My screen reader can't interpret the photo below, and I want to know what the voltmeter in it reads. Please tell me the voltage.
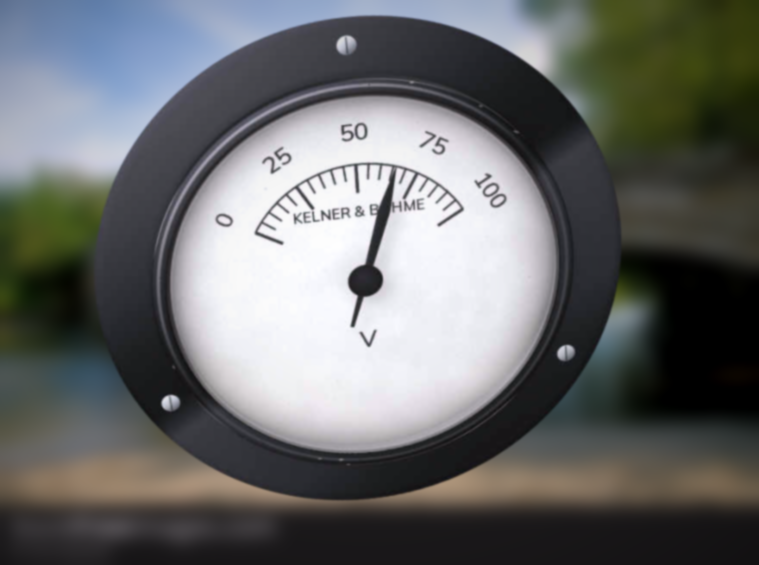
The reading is 65 V
